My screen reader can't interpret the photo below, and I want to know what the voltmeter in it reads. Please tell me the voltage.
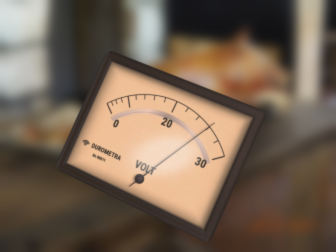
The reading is 26 V
